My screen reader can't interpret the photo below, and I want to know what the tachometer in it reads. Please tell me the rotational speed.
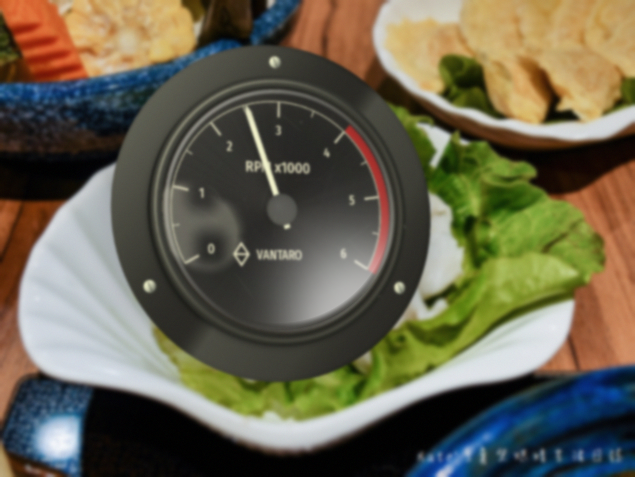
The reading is 2500 rpm
